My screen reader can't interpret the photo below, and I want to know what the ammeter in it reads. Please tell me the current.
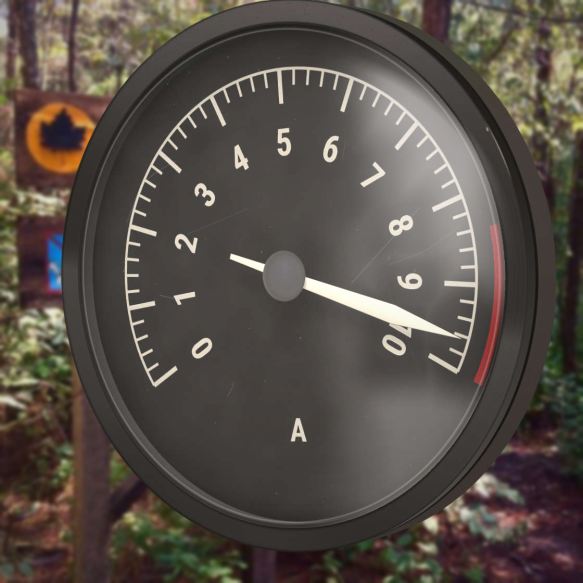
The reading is 9.6 A
